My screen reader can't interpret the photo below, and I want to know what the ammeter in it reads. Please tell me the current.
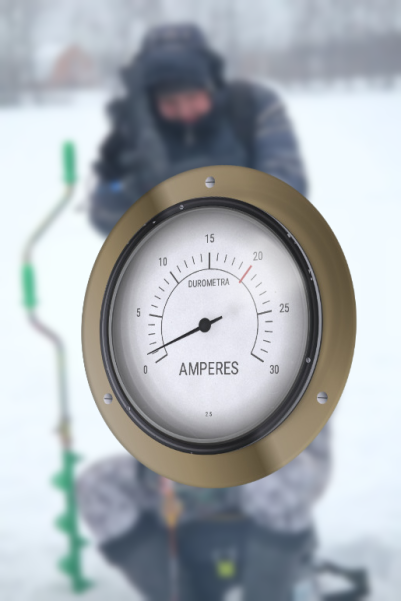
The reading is 1 A
